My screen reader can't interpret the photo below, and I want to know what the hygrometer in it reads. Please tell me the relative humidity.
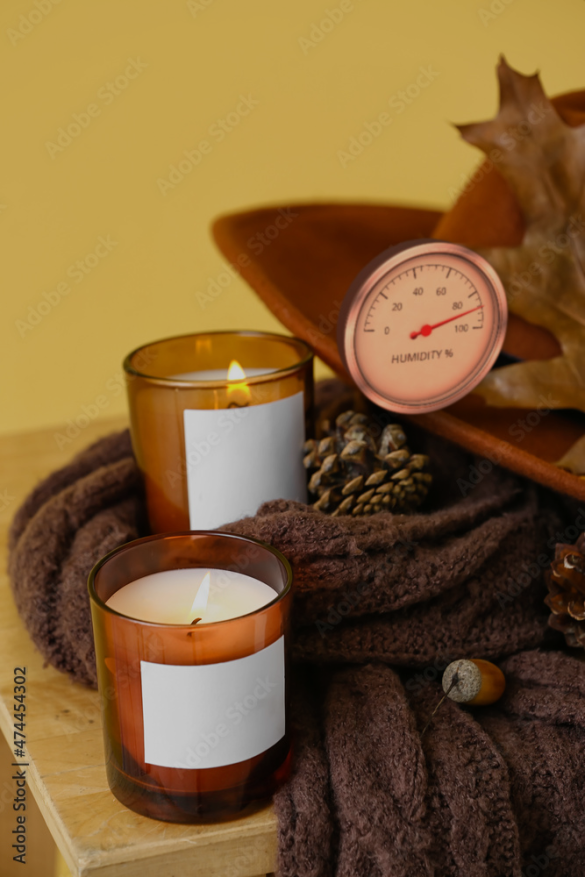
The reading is 88 %
